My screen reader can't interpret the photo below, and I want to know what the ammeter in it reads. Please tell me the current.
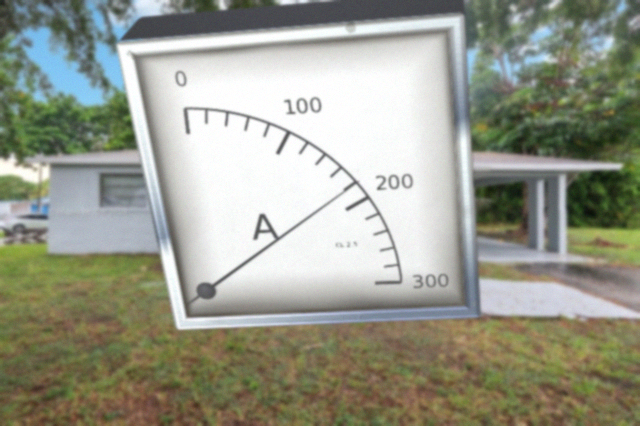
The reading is 180 A
